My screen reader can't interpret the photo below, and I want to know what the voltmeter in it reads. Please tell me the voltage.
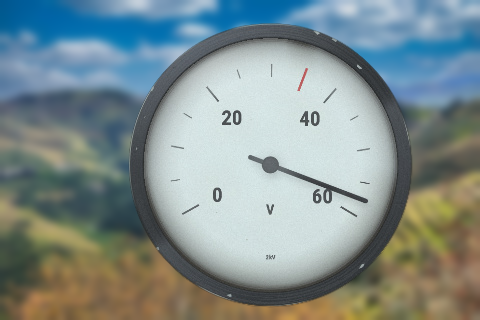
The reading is 57.5 V
